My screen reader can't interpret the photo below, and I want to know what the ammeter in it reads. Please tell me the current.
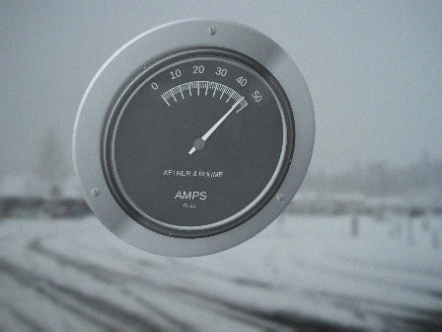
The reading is 45 A
